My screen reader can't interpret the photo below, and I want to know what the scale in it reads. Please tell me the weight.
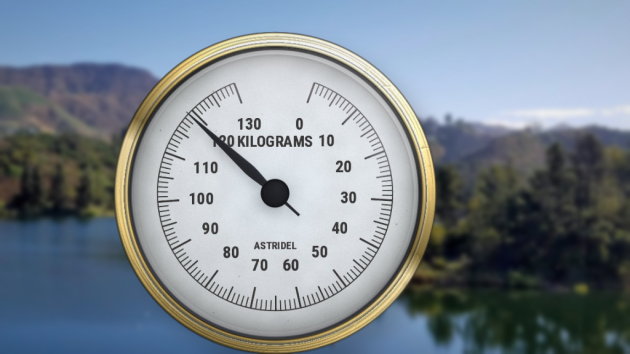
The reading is 119 kg
